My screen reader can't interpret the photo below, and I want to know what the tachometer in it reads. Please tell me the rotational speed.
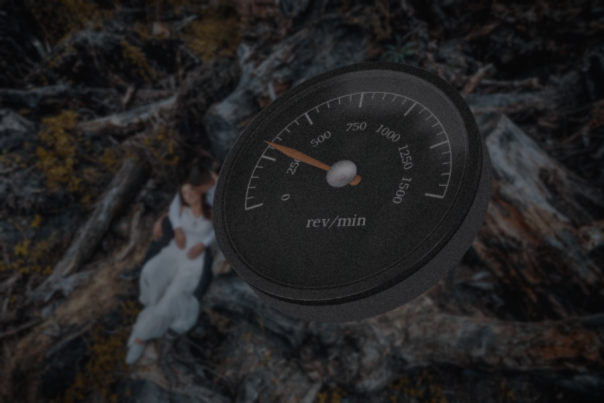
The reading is 300 rpm
